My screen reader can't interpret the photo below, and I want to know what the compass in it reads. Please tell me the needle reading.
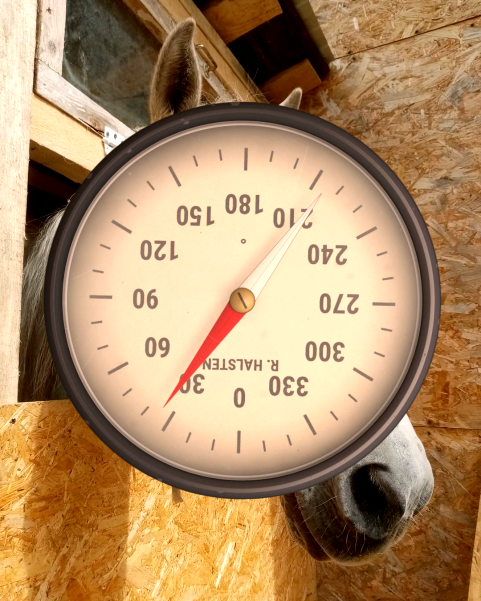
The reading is 35 °
